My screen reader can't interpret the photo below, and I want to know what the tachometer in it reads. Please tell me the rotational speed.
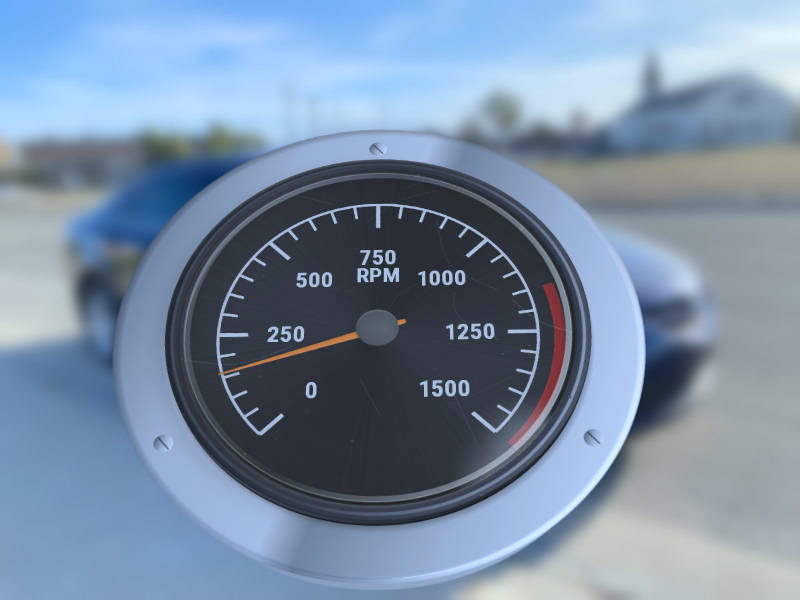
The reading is 150 rpm
